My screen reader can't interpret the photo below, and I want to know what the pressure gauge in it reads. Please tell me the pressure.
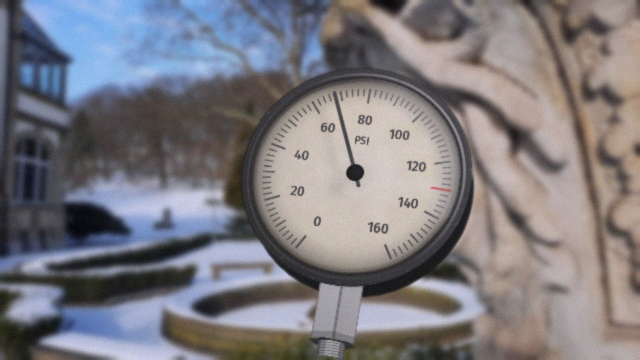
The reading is 68 psi
